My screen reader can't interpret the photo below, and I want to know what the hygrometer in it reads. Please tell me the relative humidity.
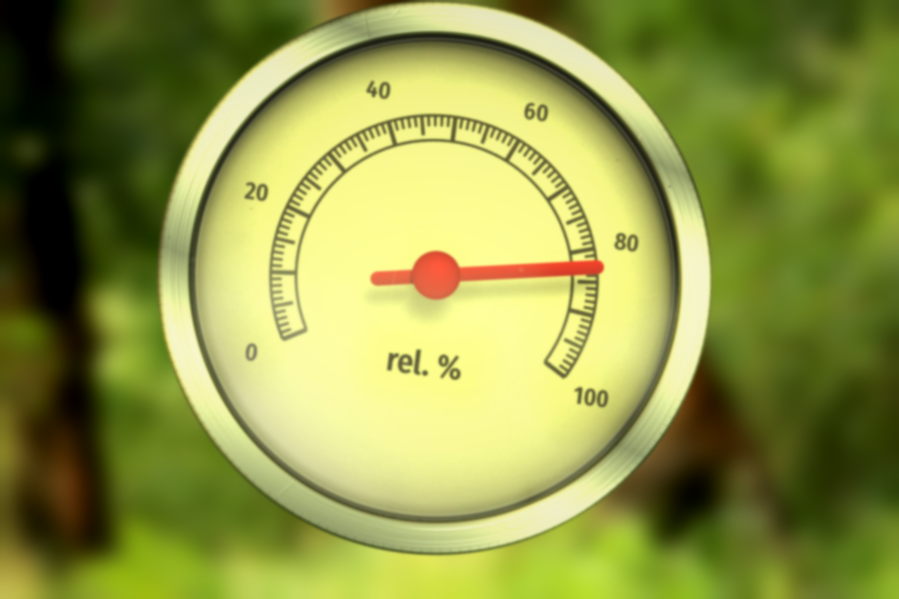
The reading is 83 %
